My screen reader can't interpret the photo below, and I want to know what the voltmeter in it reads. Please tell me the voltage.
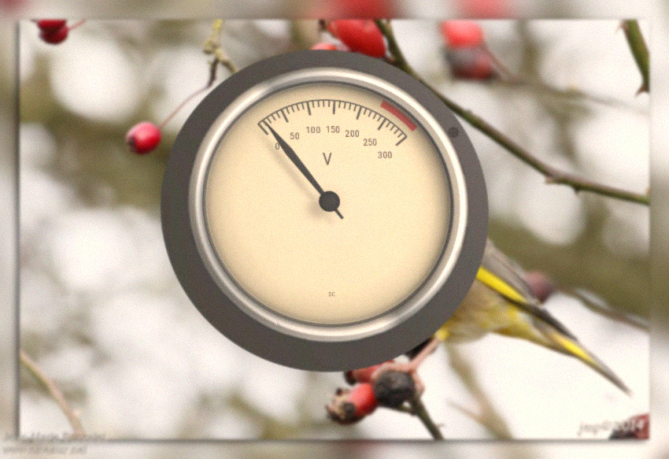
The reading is 10 V
